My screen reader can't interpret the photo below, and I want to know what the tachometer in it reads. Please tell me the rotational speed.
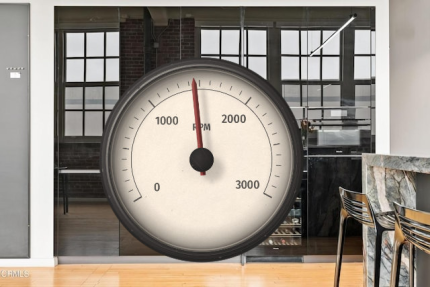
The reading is 1450 rpm
